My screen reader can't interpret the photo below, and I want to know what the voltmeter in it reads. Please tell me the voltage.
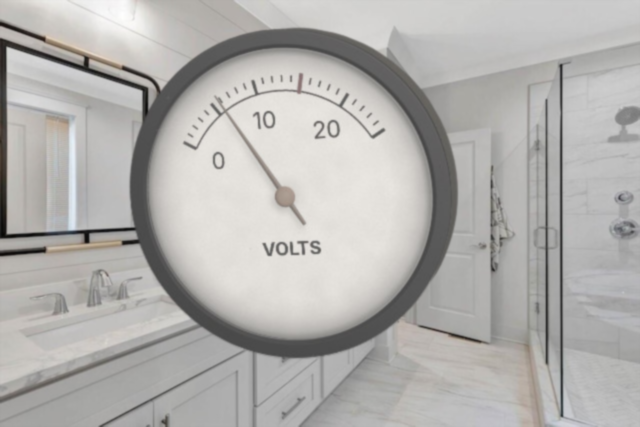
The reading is 6 V
